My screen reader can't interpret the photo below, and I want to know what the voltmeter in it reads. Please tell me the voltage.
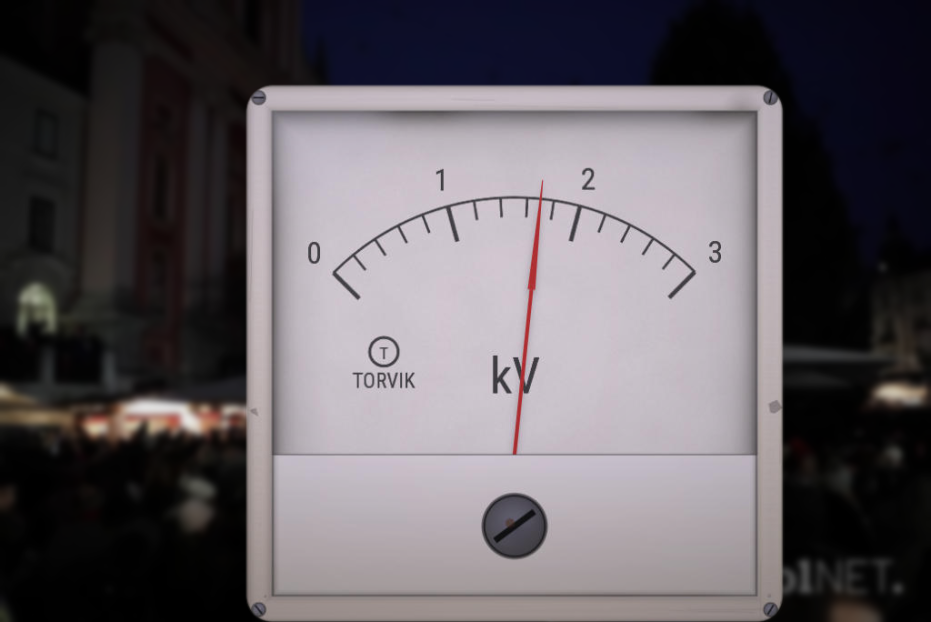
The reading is 1.7 kV
